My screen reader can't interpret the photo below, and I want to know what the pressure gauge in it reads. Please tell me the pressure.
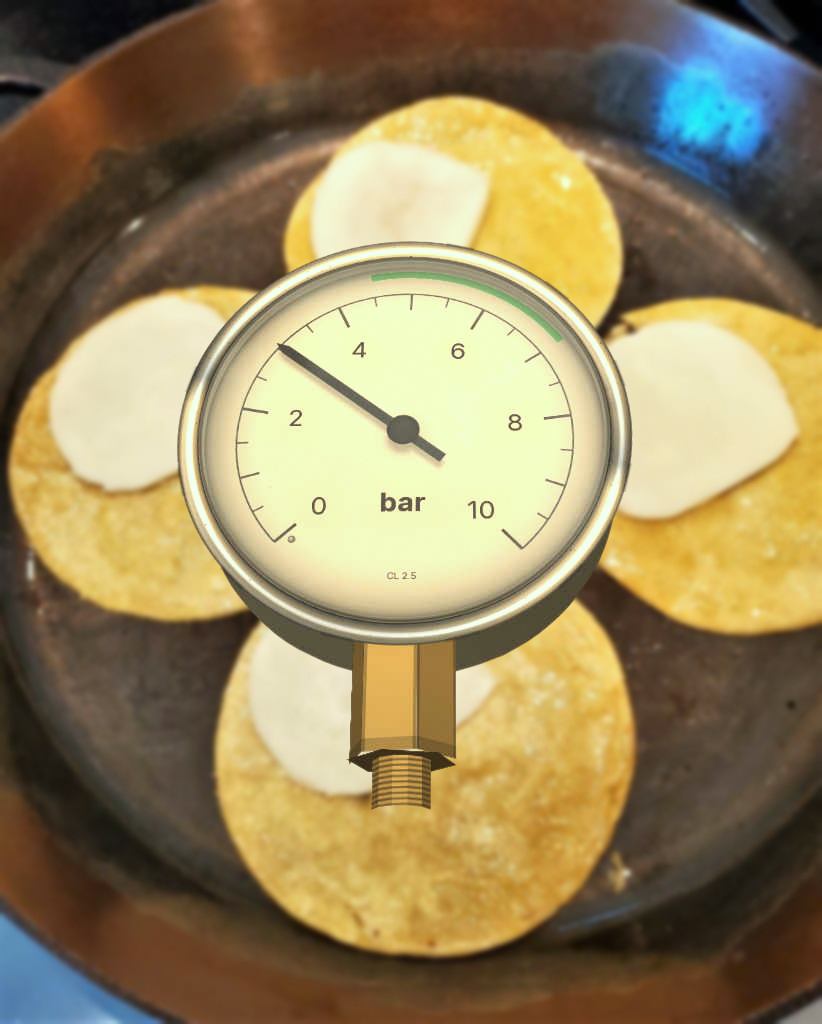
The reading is 3 bar
